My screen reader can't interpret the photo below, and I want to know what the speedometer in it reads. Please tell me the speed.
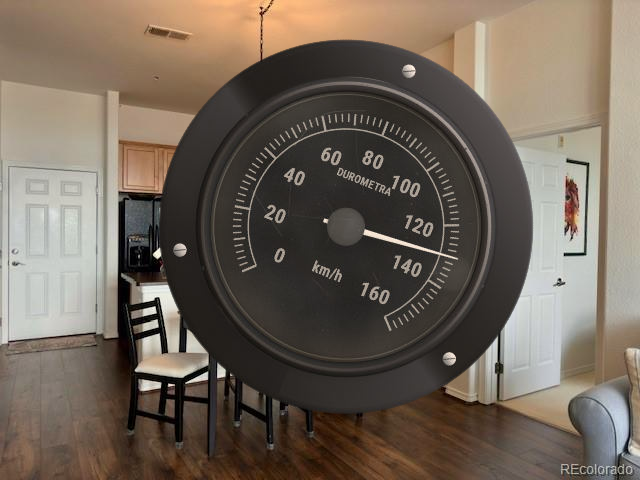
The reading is 130 km/h
